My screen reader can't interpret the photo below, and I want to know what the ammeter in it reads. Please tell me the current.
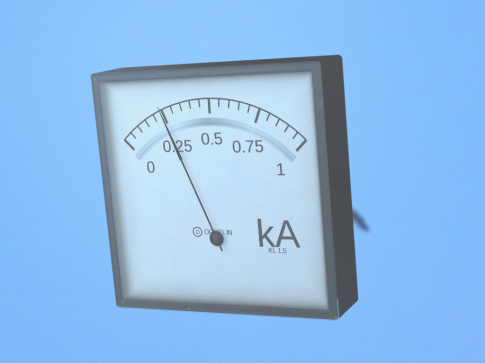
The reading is 0.25 kA
